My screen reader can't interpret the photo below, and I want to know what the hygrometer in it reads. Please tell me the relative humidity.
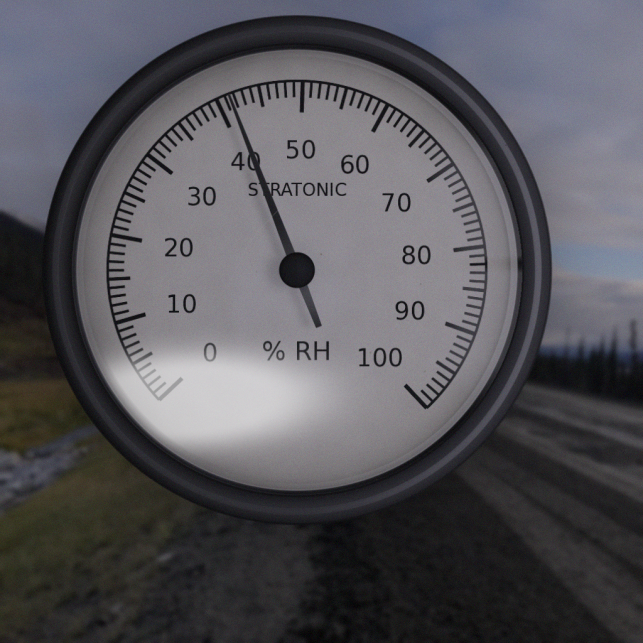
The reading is 41.5 %
